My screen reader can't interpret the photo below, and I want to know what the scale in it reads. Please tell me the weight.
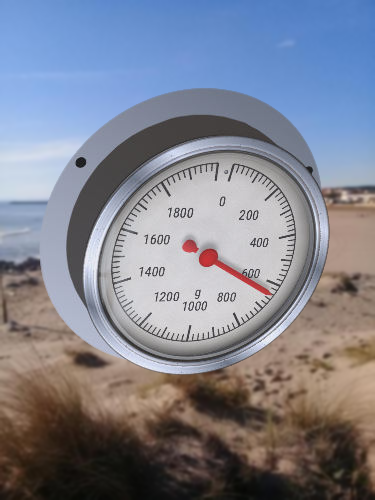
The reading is 640 g
